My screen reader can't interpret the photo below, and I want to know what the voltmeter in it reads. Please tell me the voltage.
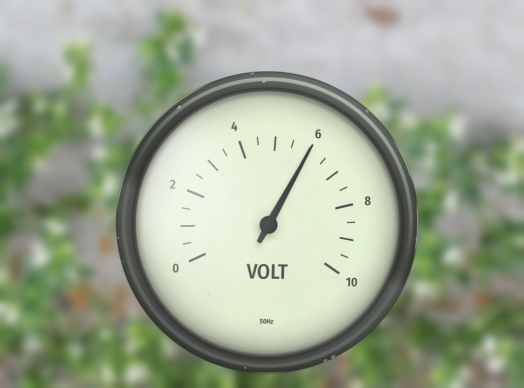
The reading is 6 V
